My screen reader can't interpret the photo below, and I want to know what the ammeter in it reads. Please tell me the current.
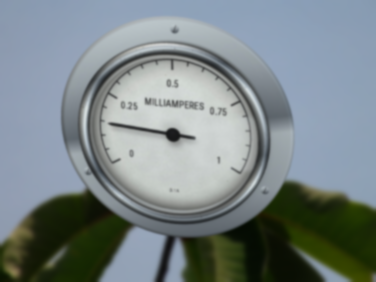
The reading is 0.15 mA
